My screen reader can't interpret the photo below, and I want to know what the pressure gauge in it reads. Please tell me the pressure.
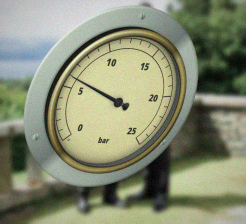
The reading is 6 bar
